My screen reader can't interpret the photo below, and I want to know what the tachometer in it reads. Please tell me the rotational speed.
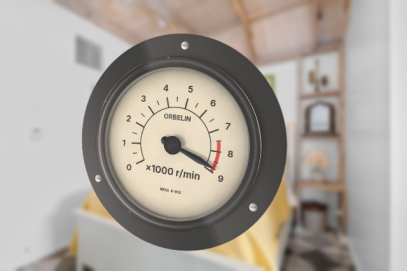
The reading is 8750 rpm
